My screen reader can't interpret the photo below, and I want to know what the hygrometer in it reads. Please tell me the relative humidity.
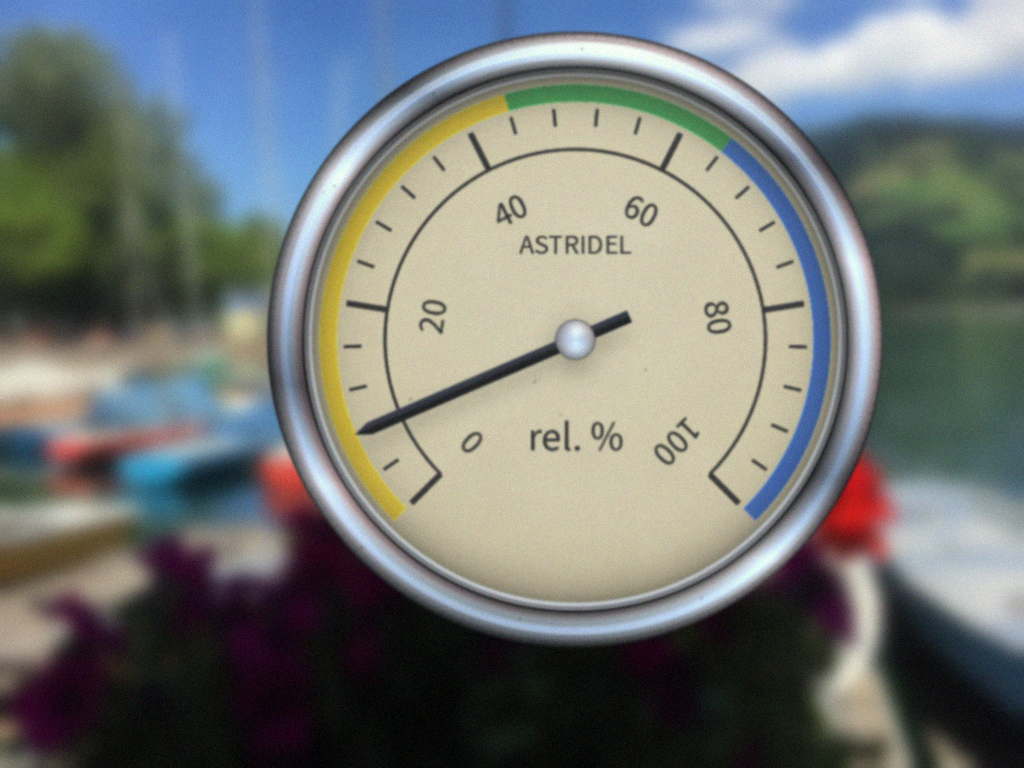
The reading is 8 %
